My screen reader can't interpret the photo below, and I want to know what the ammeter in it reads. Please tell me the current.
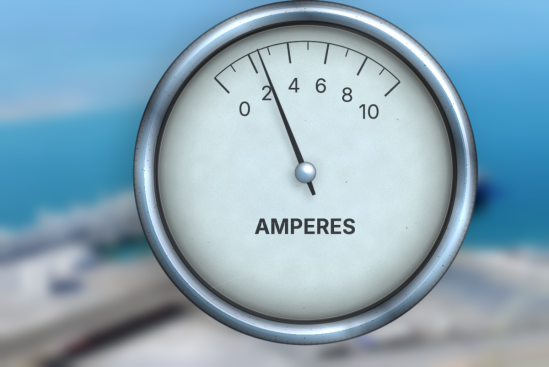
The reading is 2.5 A
